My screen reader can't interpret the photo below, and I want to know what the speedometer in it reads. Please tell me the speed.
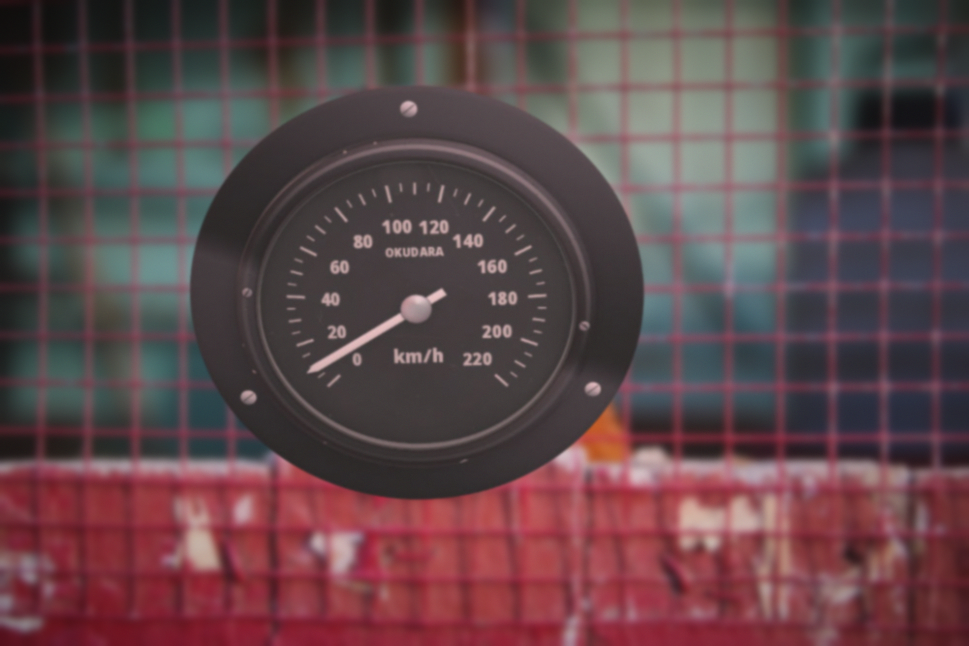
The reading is 10 km/h
